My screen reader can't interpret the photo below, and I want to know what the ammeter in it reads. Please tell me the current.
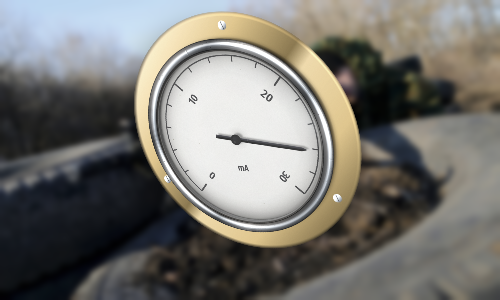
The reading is 26 mA
